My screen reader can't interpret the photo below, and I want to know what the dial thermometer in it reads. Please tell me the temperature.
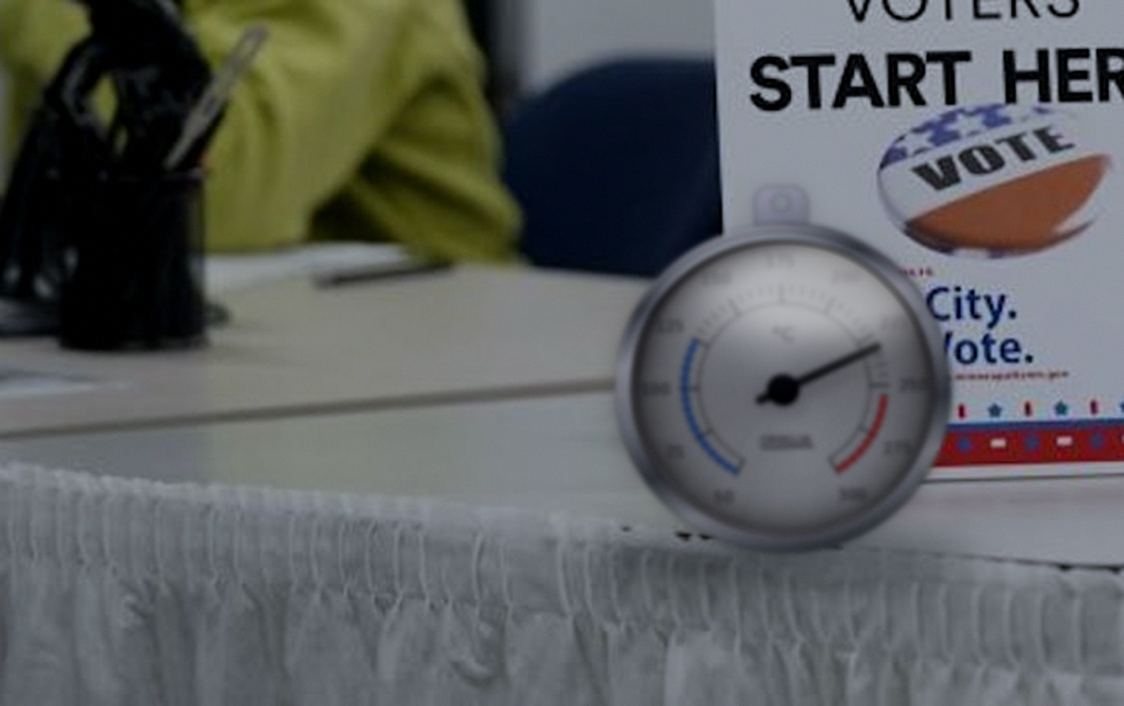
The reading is 230 °C
